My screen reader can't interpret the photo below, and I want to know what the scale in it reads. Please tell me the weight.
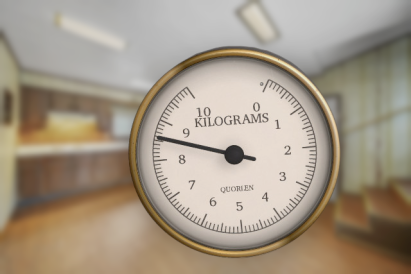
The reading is 8.6 kg
